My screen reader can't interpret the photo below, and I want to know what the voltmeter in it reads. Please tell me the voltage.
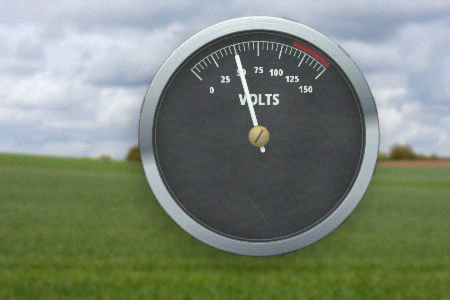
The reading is 50 V
